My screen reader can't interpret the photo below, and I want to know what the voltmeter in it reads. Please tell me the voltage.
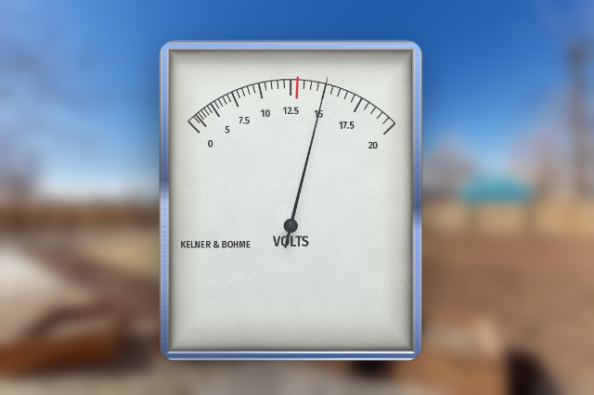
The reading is 15 V
